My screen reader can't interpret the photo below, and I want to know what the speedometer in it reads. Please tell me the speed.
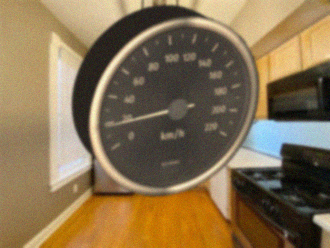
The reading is 20 km/h
